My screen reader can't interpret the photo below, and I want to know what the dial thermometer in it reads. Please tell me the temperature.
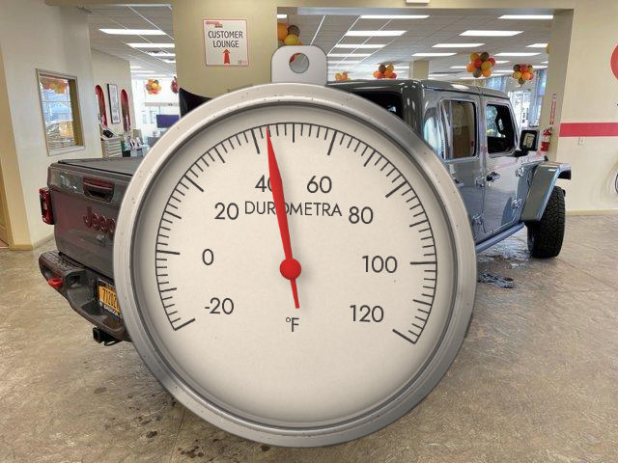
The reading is 44 °F
